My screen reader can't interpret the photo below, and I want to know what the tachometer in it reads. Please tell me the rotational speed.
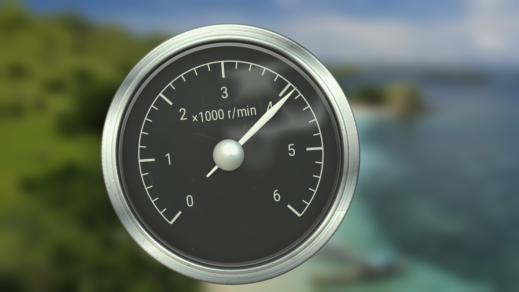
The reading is 4100 rpm
